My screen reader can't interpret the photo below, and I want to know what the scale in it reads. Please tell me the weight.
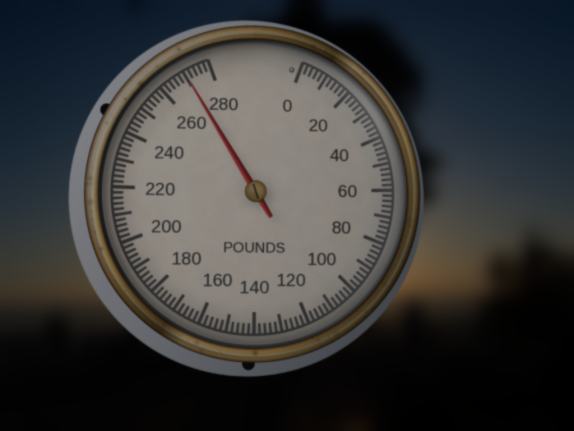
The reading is 270 lb
